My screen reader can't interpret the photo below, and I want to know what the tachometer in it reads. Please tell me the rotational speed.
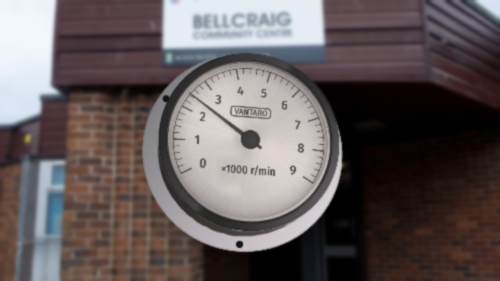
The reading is 2400 rpm
